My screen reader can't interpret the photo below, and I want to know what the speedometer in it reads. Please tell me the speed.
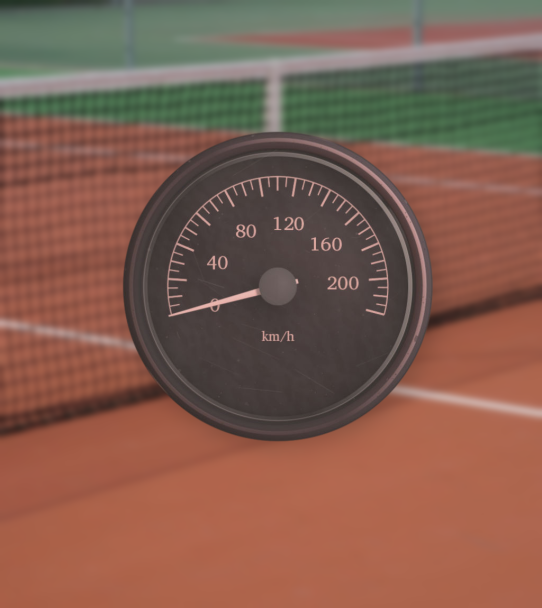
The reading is 0 km/h
